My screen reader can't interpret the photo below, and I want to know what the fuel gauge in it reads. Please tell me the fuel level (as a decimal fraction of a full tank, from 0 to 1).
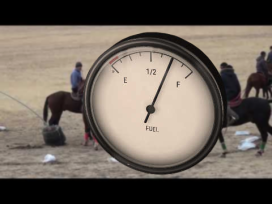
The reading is 0.75
